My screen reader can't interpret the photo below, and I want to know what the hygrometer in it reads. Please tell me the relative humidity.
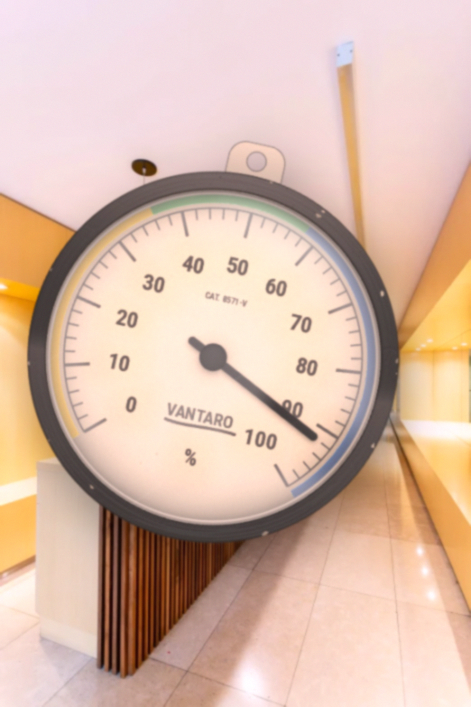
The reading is 92 %
